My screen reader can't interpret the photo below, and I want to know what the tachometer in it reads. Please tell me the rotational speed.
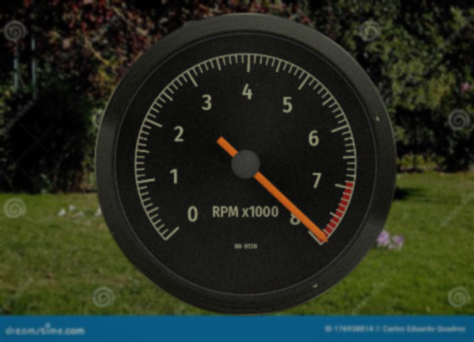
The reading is 7900 rpm
